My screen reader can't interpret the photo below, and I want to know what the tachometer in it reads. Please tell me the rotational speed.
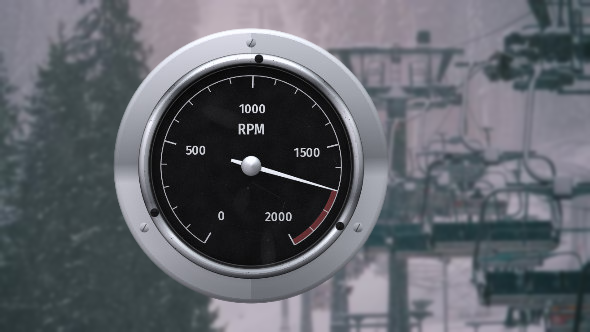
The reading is 1700 rpm
